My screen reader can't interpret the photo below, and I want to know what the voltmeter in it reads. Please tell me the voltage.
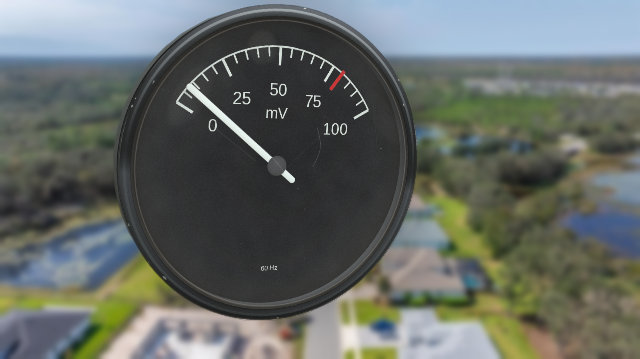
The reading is 7.5 mV
